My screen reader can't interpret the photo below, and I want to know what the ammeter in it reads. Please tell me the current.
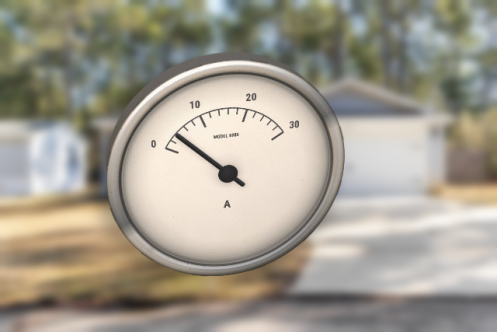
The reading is 4 A
